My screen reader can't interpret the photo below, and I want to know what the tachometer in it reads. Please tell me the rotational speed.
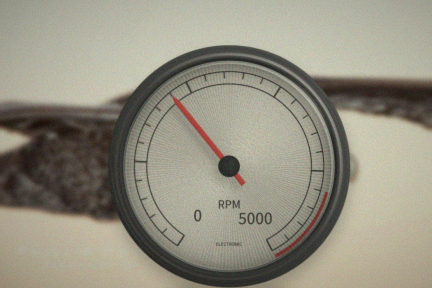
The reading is 1800 rpm
